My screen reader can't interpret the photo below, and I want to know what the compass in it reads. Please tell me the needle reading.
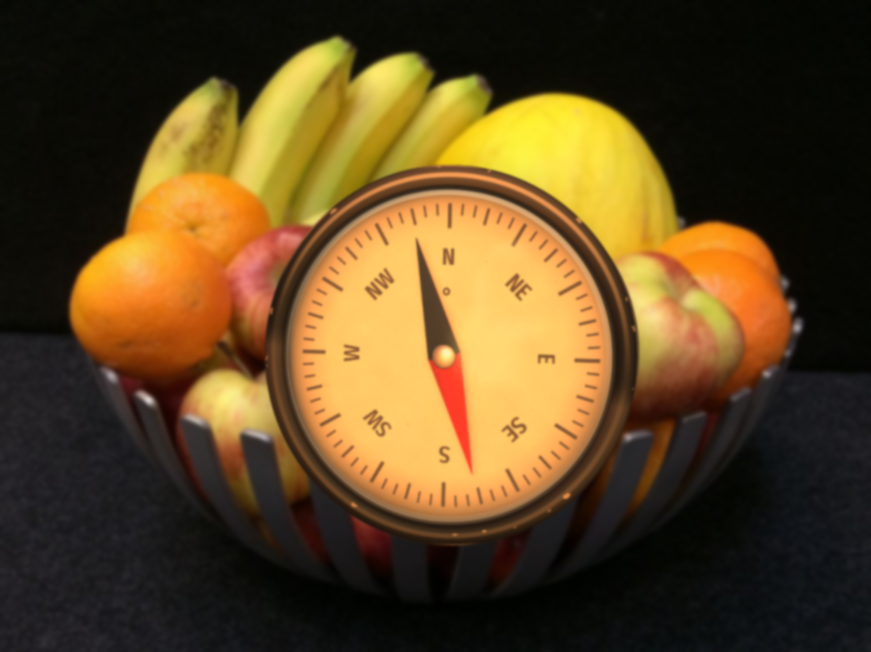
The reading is 165 °
